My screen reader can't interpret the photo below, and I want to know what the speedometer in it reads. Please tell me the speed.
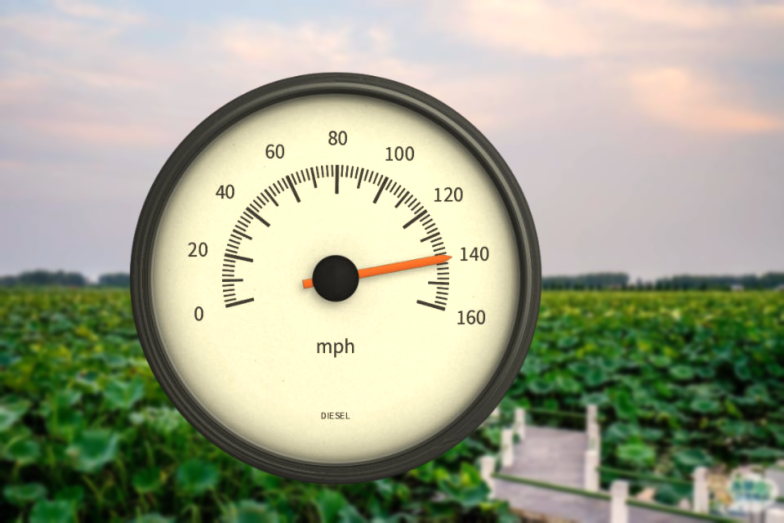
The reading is 140 mph
